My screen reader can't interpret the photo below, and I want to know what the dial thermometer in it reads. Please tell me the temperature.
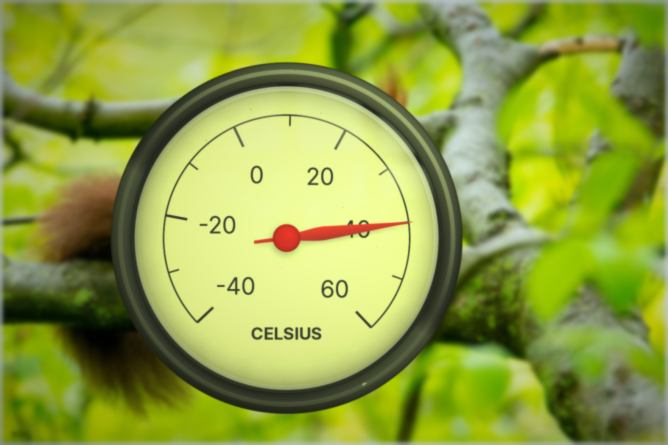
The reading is 40 °C
